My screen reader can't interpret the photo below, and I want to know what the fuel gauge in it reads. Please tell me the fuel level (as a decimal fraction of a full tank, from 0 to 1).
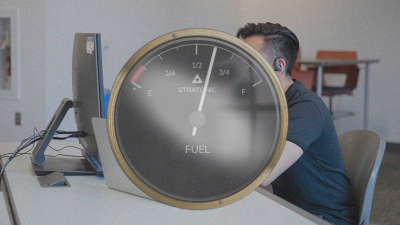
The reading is 0.625
